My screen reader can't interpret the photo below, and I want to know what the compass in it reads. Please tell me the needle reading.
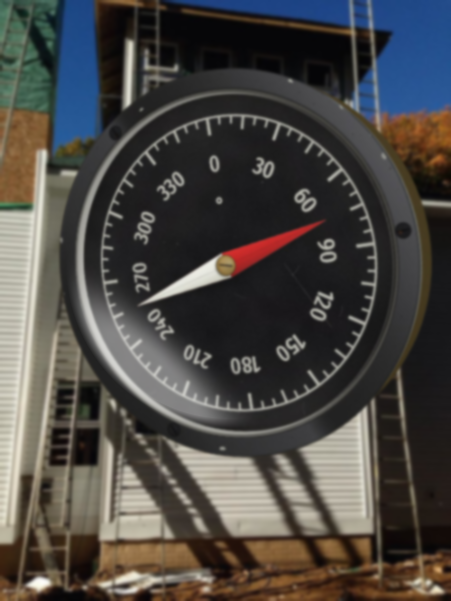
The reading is 75 °
